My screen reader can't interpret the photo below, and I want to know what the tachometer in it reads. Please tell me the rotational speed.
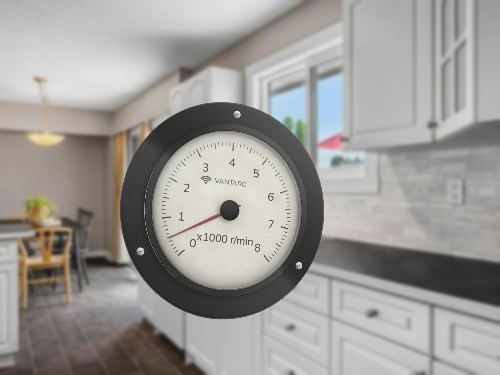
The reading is 500 rpm
